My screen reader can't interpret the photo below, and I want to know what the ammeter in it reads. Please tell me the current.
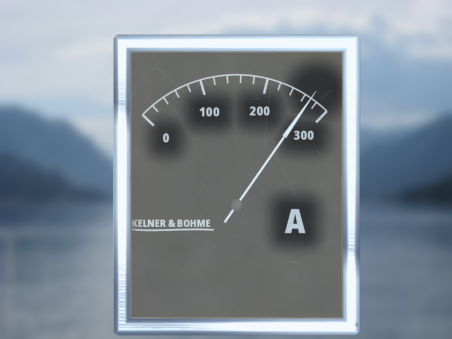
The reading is 270 A
